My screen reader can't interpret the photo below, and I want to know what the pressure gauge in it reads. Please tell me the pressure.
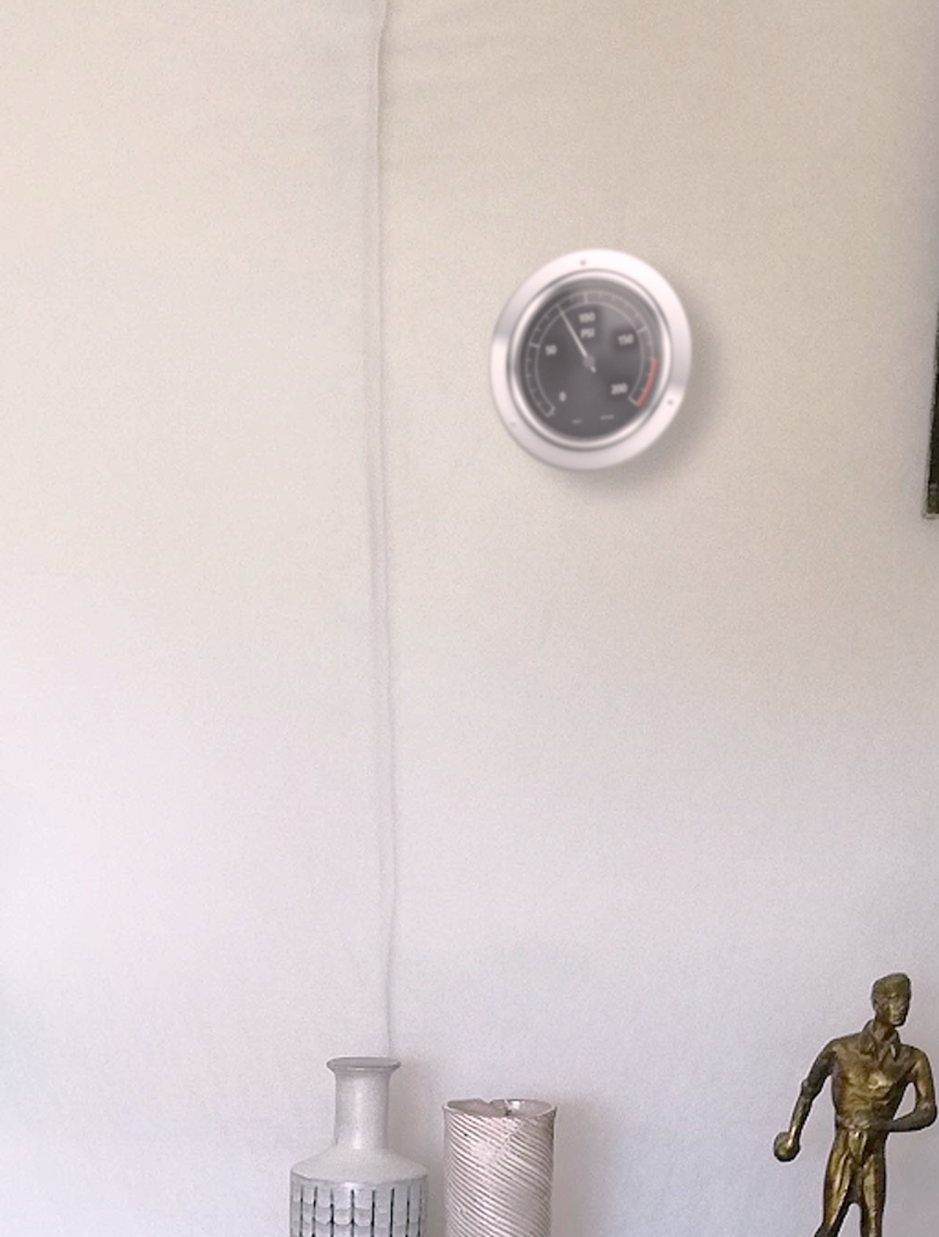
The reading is 80 psi
